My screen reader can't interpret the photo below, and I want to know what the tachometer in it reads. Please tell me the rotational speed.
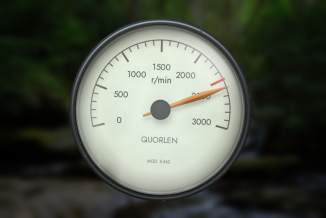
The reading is 2500 rpm
